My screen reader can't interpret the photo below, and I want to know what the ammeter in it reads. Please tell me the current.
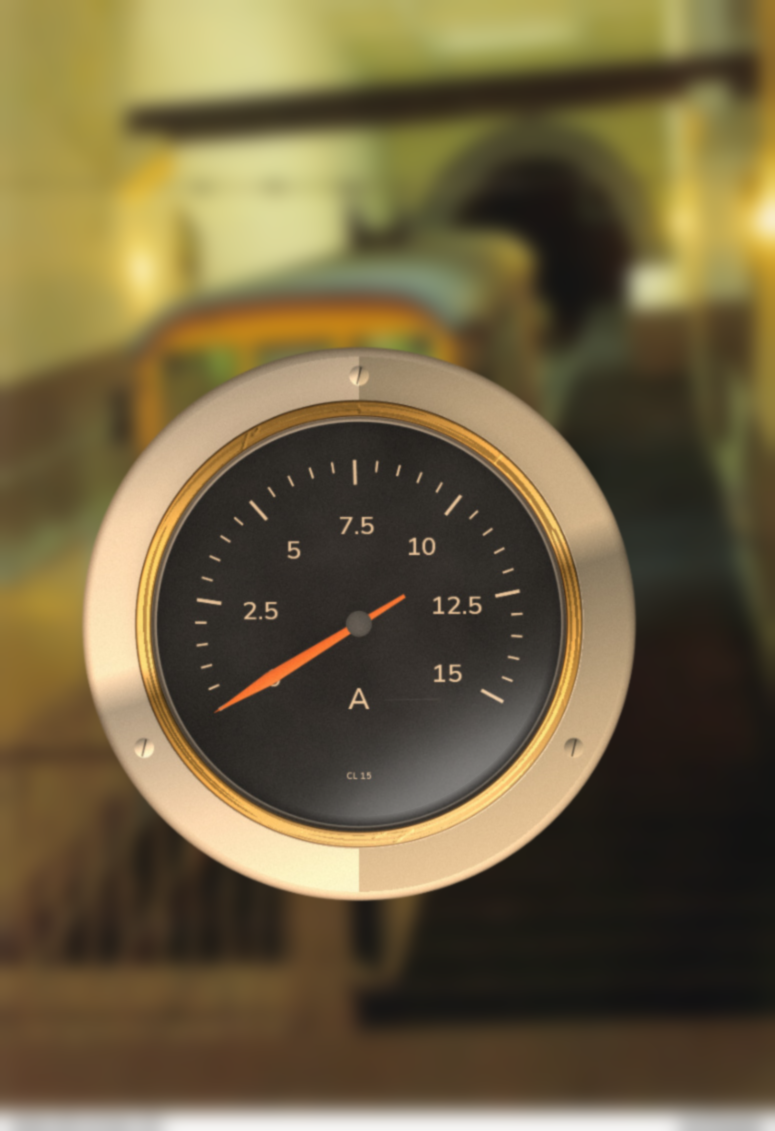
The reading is 0 A
